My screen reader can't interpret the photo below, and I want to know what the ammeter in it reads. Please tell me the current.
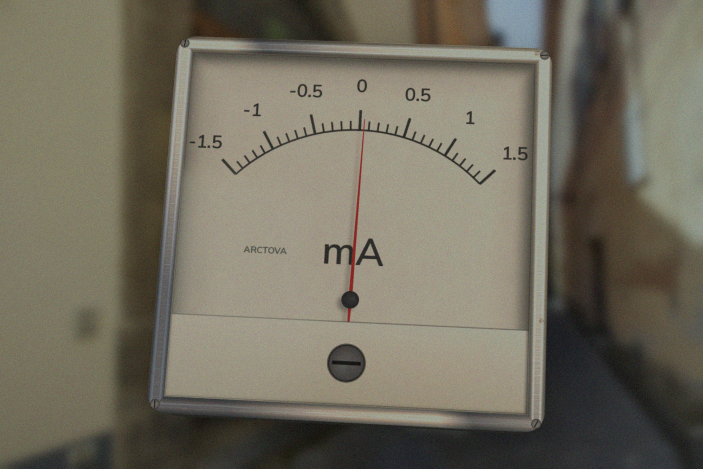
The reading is 0.05 mA
